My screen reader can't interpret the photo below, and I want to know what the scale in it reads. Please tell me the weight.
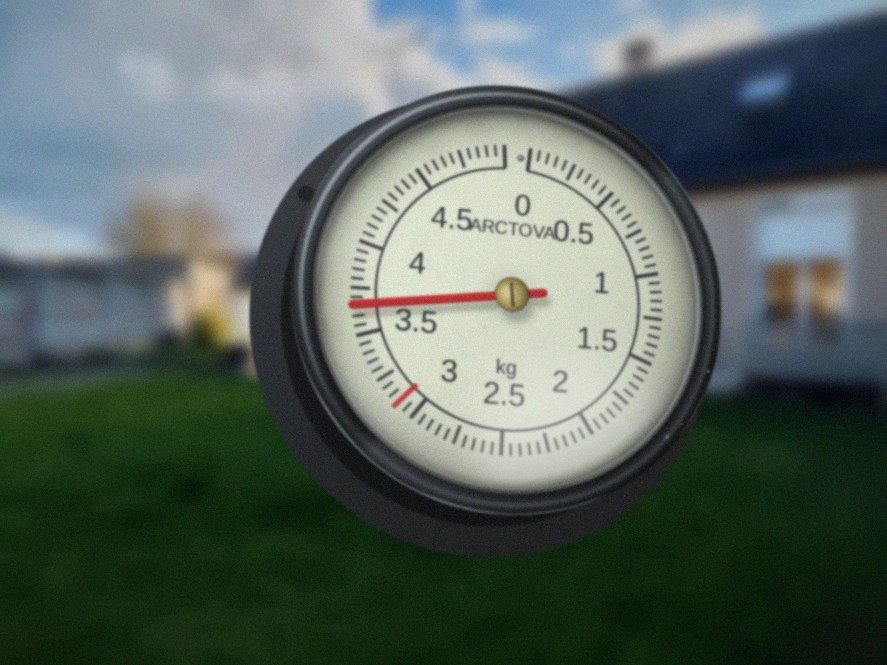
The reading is 3.65 kg
